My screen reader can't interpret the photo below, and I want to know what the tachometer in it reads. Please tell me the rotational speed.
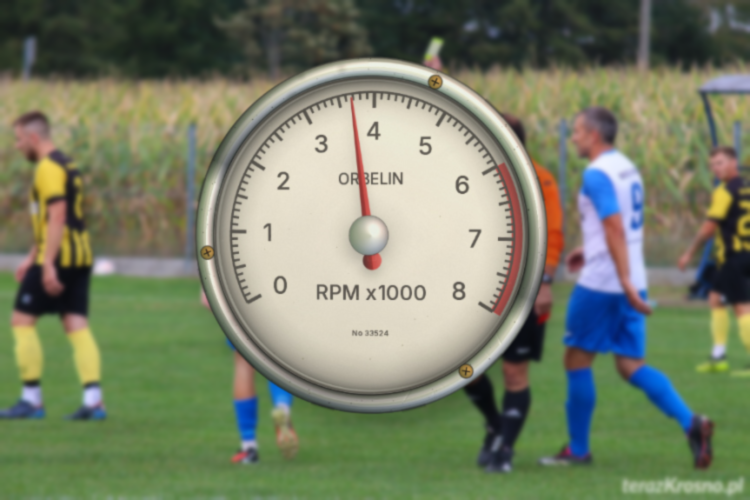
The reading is 3700 rpm
